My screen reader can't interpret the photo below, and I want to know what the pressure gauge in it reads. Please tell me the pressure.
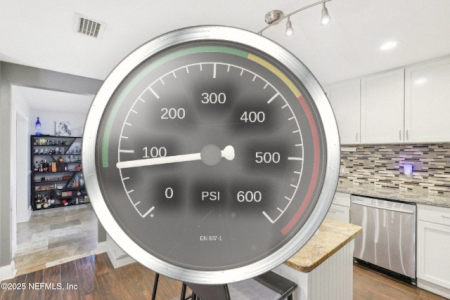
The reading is 80 psi
